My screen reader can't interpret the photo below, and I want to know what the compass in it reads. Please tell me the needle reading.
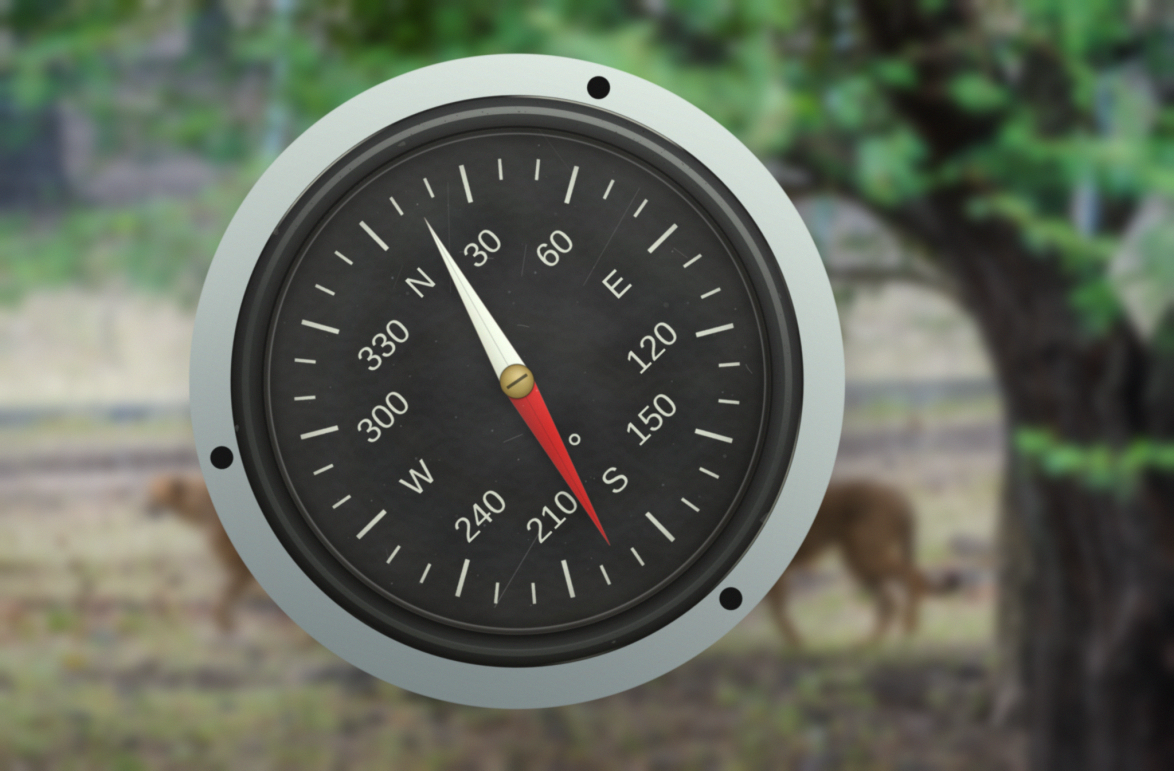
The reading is 195 °
